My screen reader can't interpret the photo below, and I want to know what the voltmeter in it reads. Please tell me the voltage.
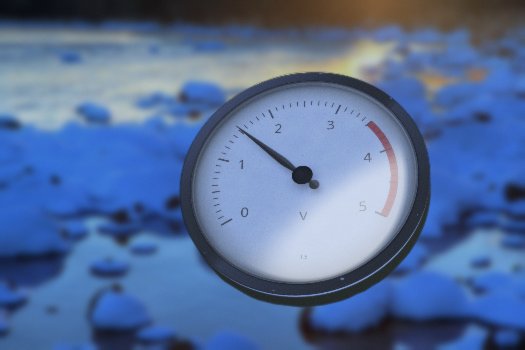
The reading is 1.5 V
